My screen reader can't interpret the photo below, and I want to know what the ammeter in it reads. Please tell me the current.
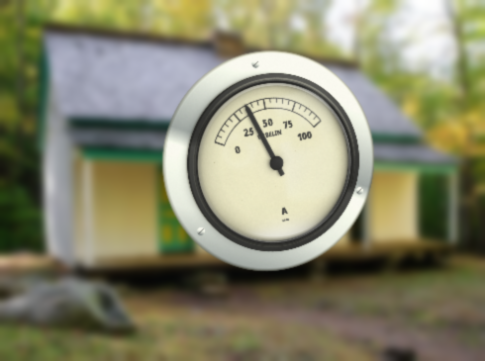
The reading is 35 A
